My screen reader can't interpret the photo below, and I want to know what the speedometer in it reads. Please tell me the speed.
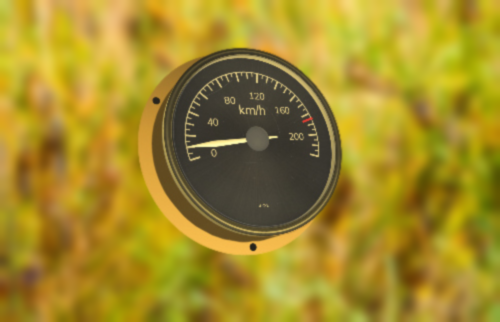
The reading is 10 km/h
